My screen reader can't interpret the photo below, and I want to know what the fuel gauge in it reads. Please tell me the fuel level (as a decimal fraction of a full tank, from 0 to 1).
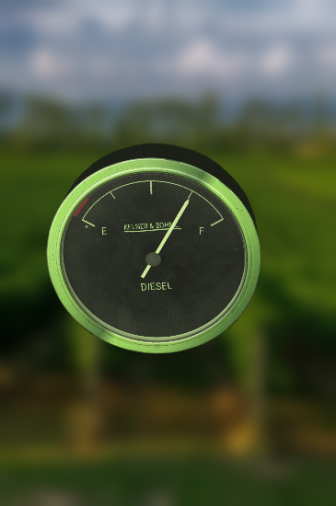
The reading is 0.75
